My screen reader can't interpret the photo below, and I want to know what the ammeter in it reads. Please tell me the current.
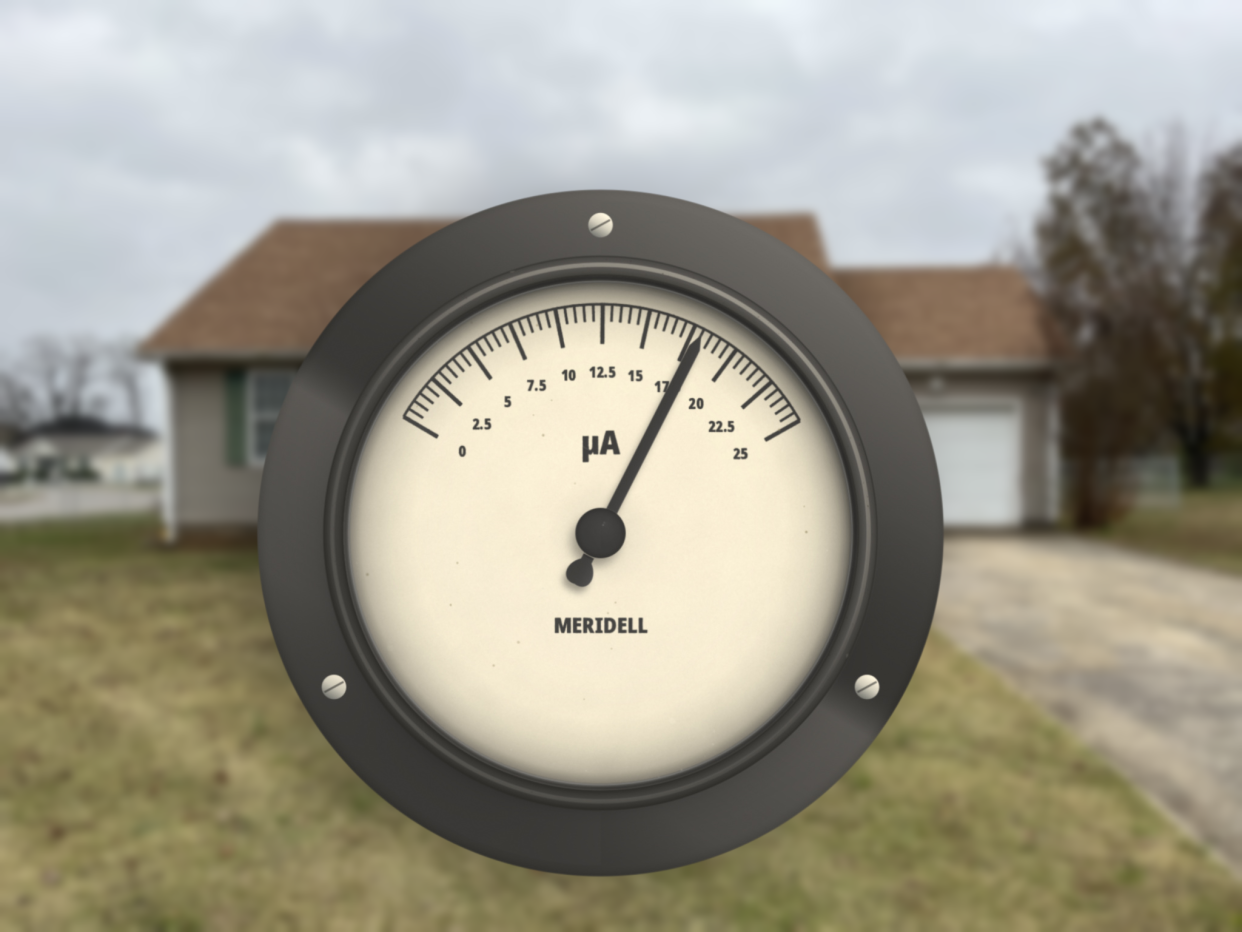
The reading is 18 µA
